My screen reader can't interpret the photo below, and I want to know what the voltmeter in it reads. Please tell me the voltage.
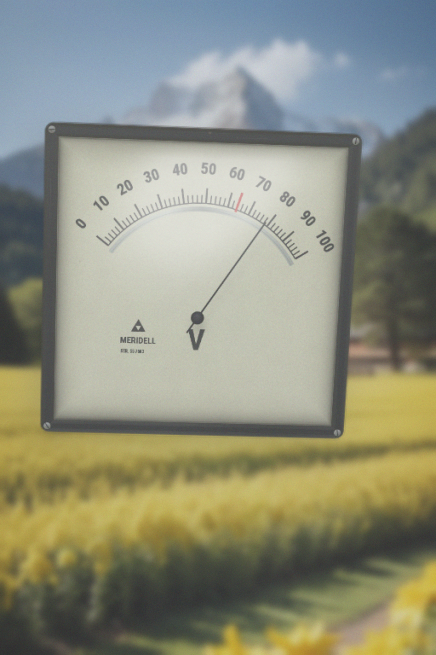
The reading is 78 V
